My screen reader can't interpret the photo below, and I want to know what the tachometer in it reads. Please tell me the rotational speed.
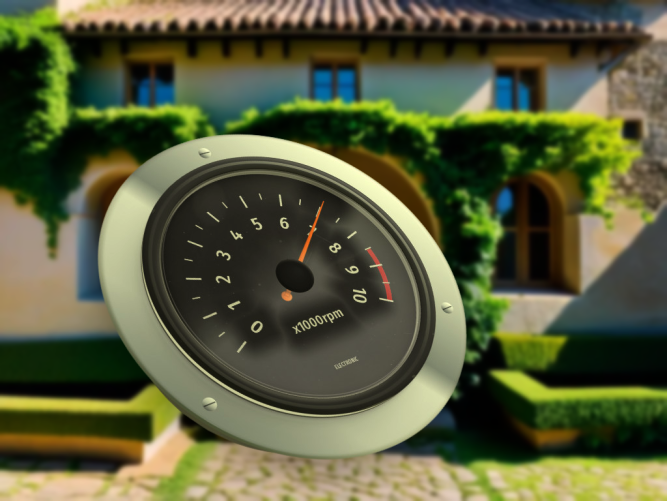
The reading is 7000 rpm
